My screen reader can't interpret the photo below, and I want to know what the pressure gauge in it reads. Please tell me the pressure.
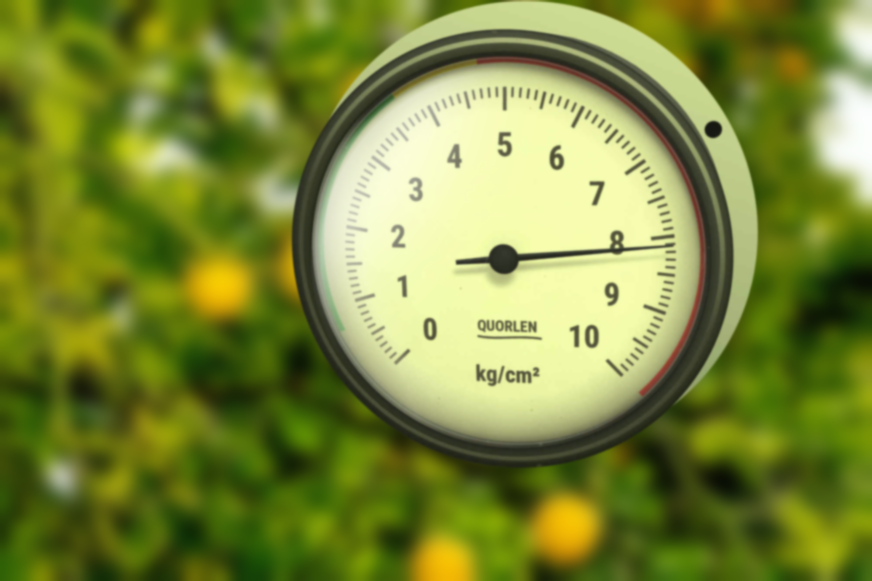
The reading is 8.1 kg/cm²
